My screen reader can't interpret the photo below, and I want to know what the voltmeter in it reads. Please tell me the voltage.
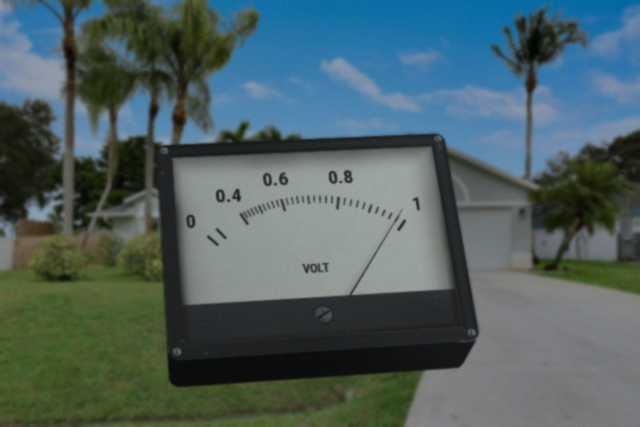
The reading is 0.98 V
